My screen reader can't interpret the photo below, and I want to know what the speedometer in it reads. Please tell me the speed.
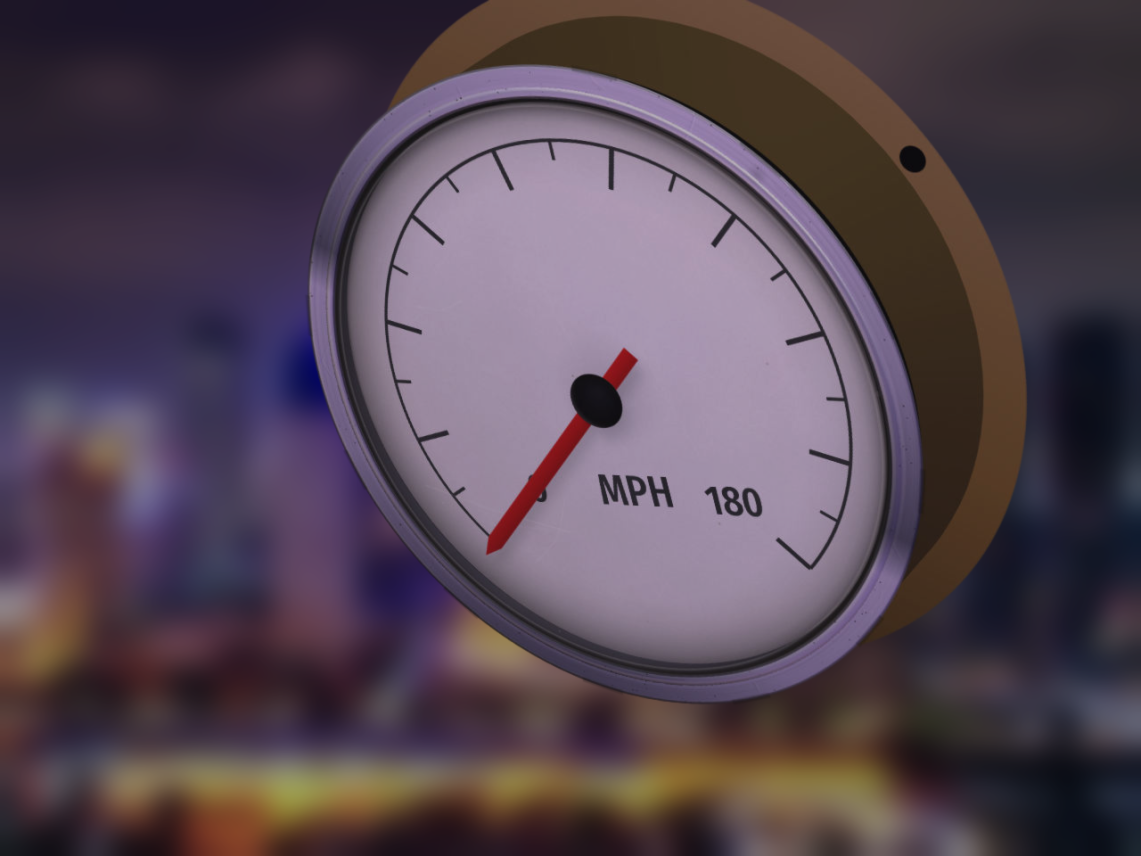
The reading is 0 mph
